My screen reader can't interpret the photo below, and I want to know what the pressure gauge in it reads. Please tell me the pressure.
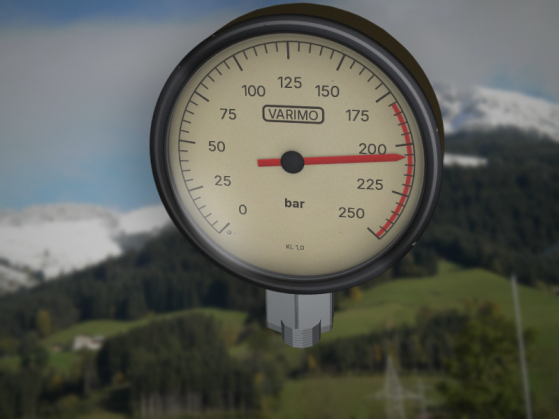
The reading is 205 bar
